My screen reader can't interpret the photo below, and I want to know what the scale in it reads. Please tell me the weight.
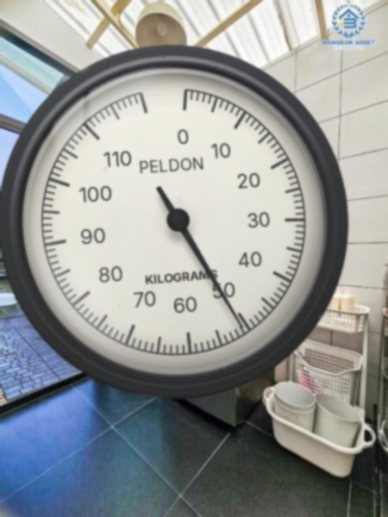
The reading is 51 kg
